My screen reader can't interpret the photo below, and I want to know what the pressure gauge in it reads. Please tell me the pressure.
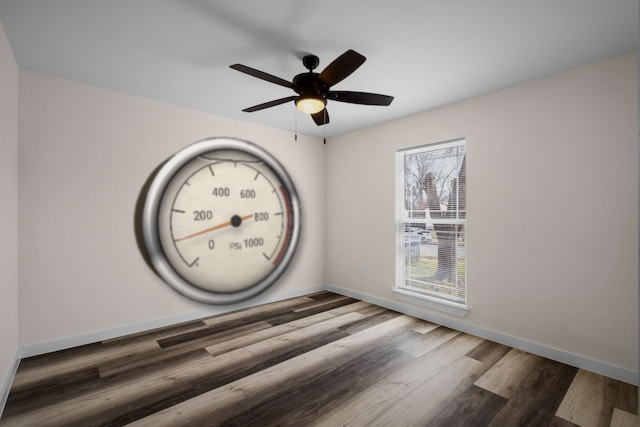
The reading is 100 psi
